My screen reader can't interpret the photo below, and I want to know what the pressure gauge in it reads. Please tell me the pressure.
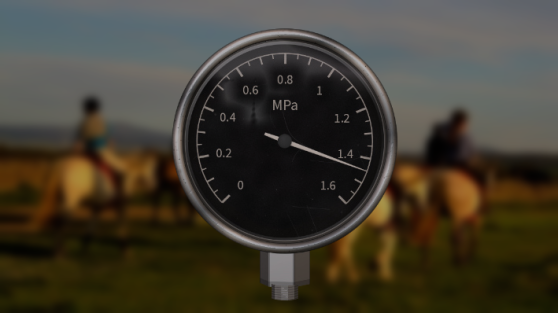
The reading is 1.45 MPa
